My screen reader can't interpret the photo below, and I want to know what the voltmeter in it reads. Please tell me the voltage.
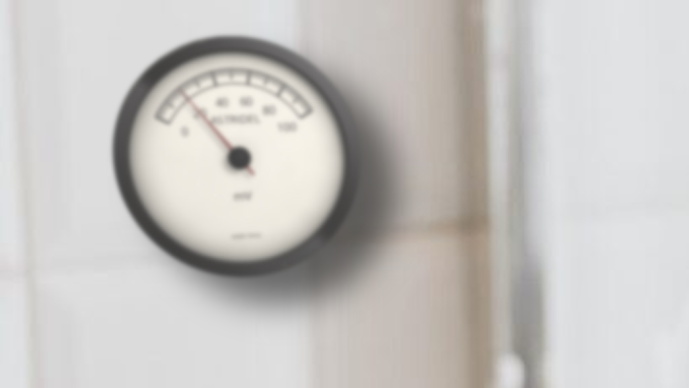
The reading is 20 mV
